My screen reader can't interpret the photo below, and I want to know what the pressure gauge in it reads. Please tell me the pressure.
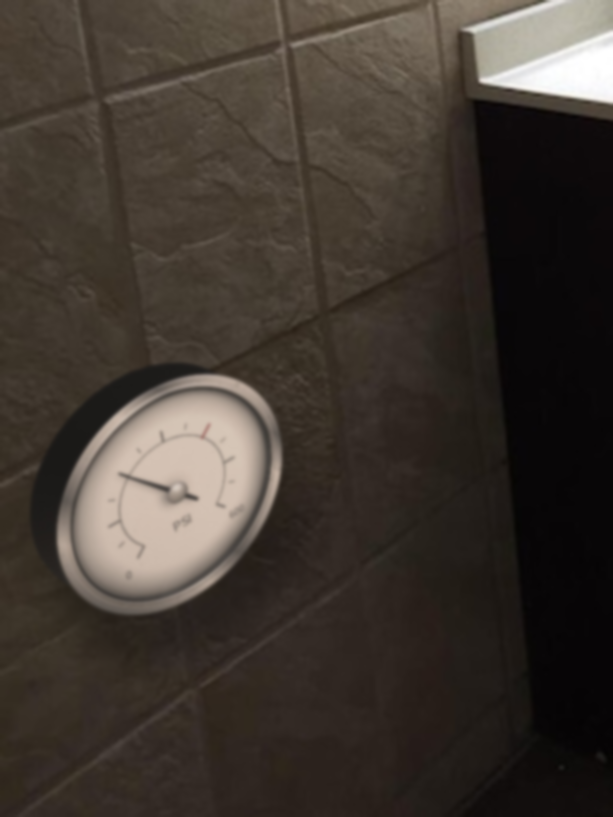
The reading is 200 psi
